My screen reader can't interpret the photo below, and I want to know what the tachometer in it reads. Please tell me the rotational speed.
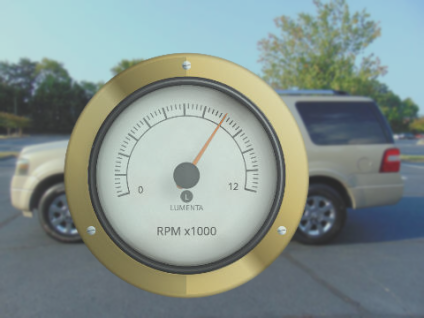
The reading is 8000 rpm
